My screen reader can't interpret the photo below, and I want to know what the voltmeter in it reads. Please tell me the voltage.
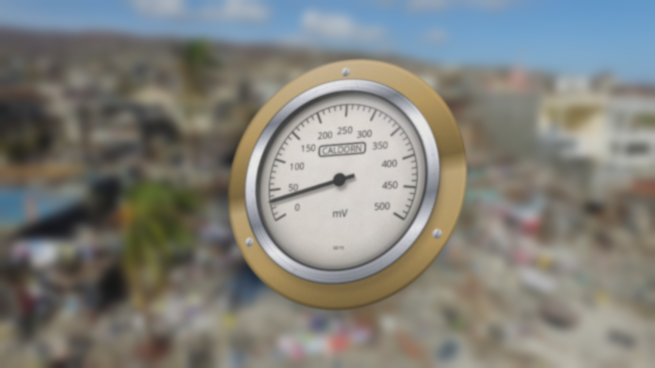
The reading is 30 mV
